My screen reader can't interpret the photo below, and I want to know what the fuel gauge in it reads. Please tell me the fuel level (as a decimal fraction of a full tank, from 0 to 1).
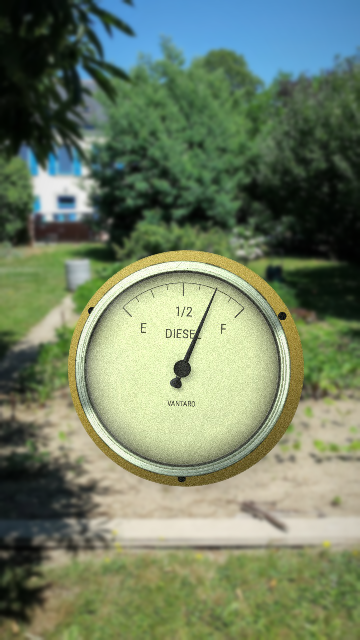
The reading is 0.75
